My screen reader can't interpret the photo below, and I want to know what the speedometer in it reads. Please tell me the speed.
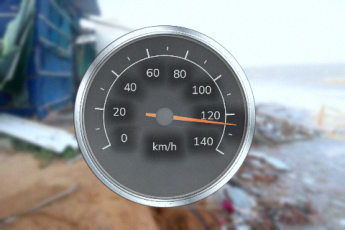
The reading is 125 km/h
